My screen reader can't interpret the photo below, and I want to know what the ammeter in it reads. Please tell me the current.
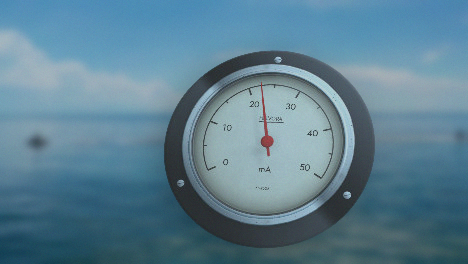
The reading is 22.5 mA
